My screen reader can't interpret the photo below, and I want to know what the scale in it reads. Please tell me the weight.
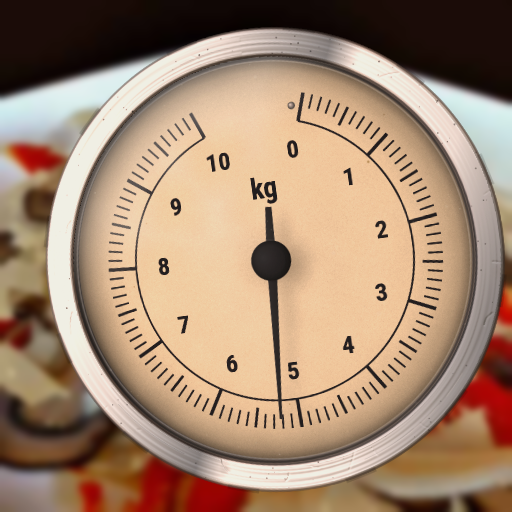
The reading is 5.2 kg
